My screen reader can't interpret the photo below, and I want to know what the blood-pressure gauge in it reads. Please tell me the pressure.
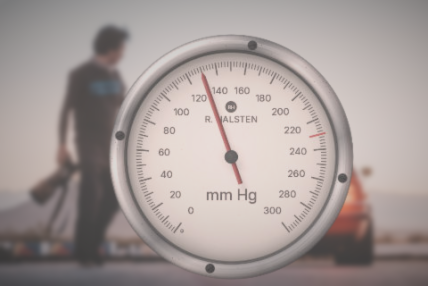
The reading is 130 mmHg
